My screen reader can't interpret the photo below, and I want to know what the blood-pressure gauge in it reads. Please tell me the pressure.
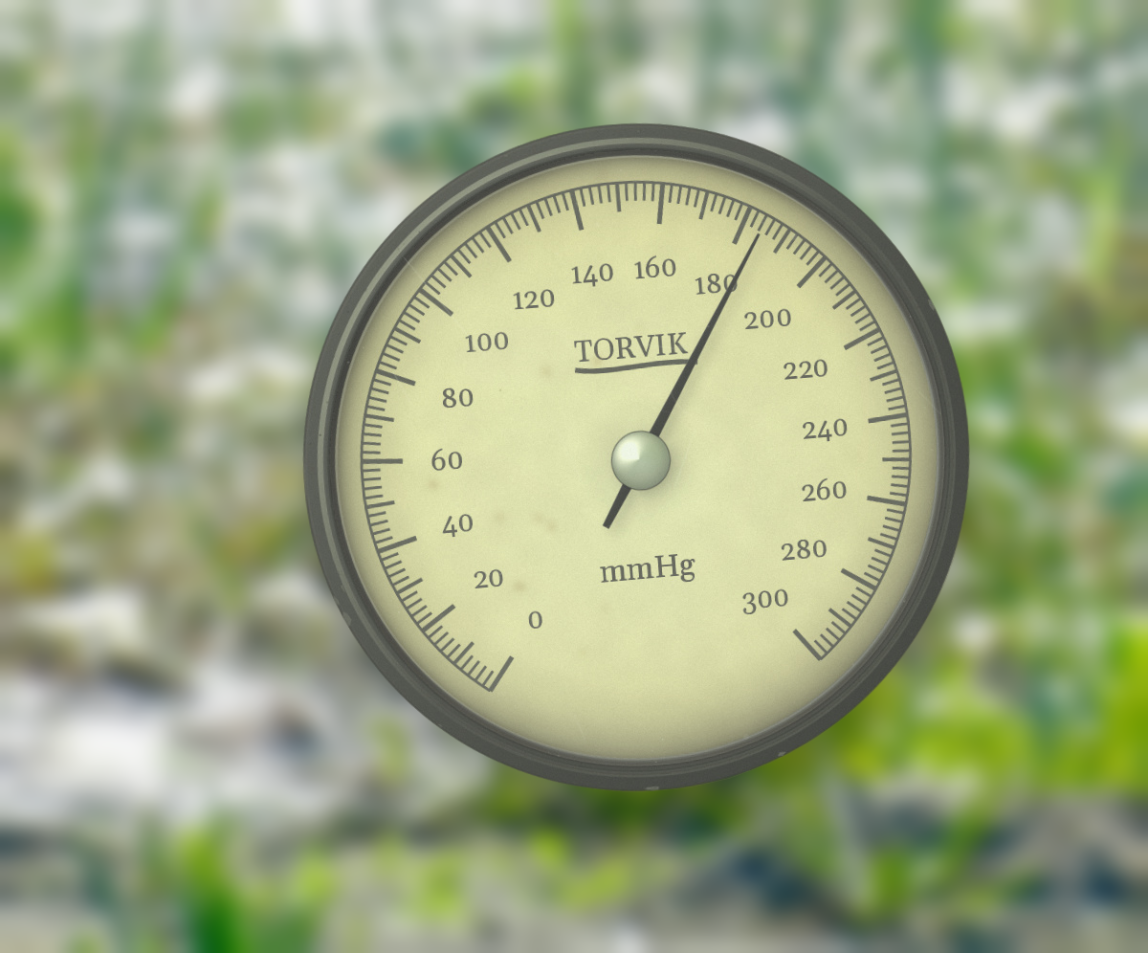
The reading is 184 mmHg
